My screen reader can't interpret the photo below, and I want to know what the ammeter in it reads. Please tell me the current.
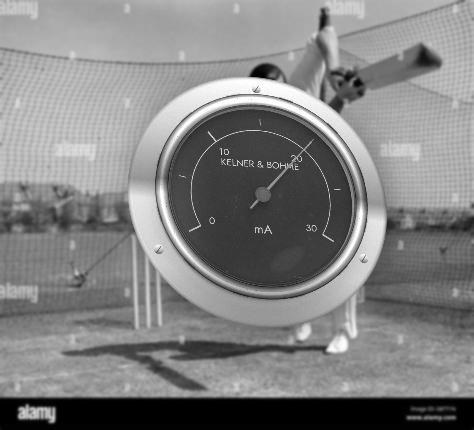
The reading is 20 mA
